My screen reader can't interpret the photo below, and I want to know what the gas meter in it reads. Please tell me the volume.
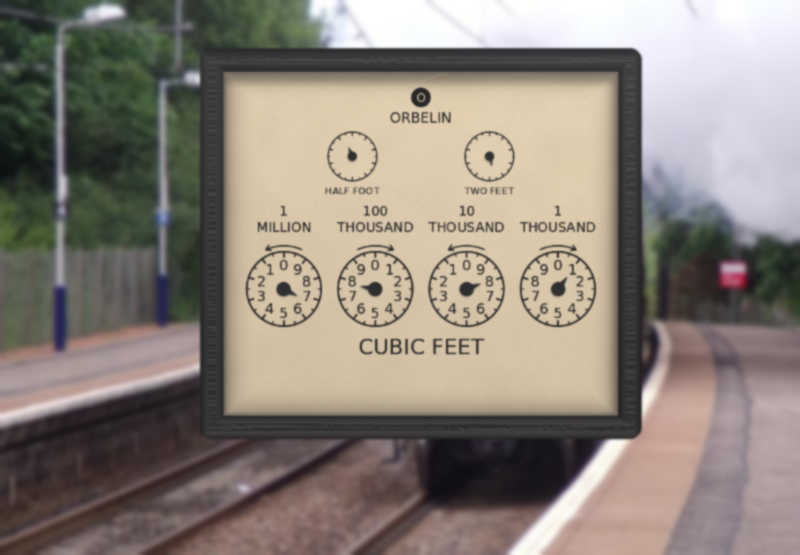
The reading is 678100 ft³
